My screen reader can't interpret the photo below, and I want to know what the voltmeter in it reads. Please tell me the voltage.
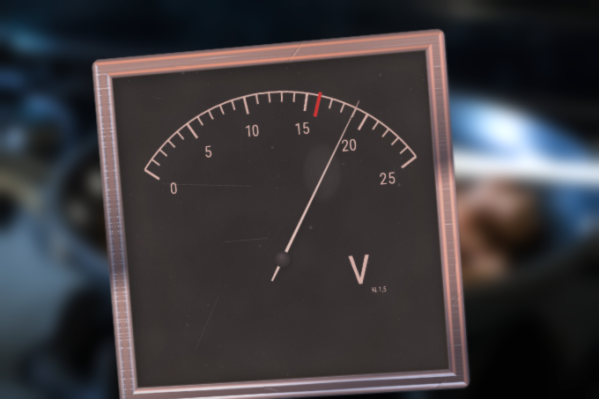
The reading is 19 V
